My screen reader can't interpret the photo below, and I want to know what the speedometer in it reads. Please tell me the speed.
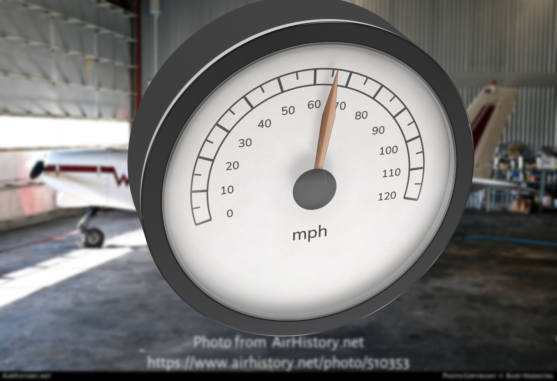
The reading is 65 mph
